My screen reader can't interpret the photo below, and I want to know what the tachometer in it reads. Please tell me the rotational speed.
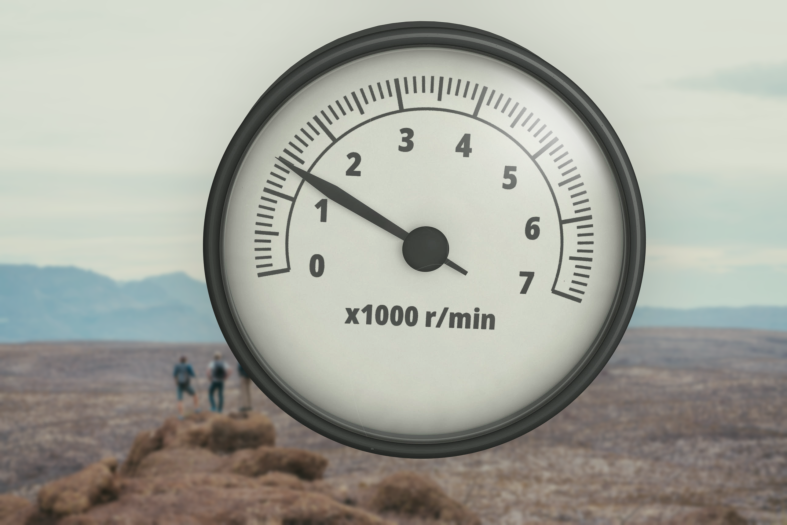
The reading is 1400 rpm
